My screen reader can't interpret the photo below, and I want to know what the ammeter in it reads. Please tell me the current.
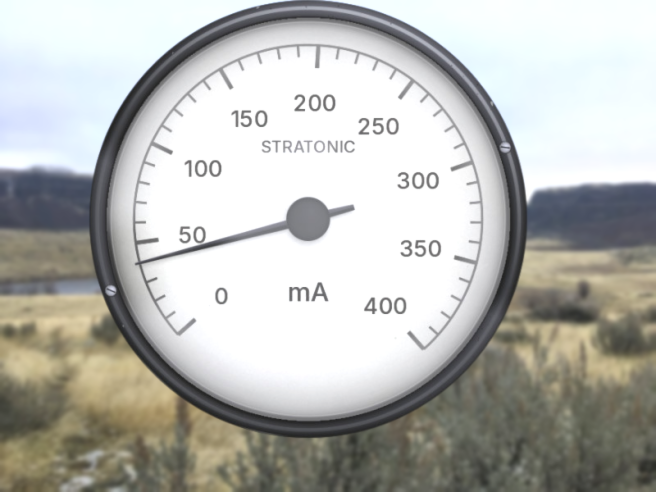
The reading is 40 mA
